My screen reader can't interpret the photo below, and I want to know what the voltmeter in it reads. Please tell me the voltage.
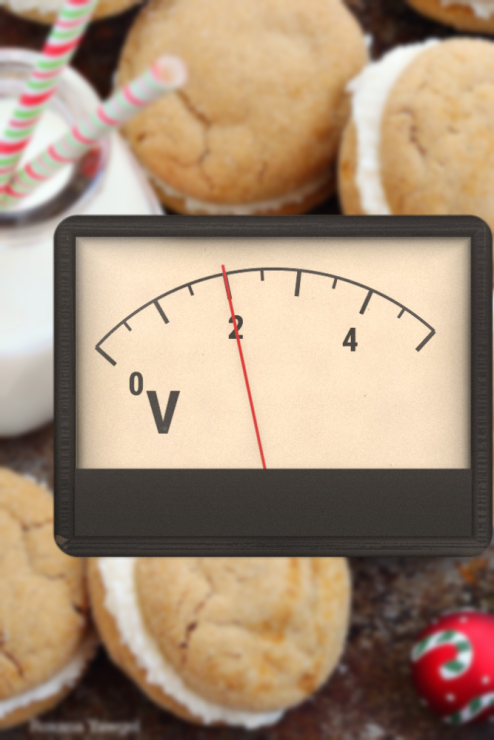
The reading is 2 V
